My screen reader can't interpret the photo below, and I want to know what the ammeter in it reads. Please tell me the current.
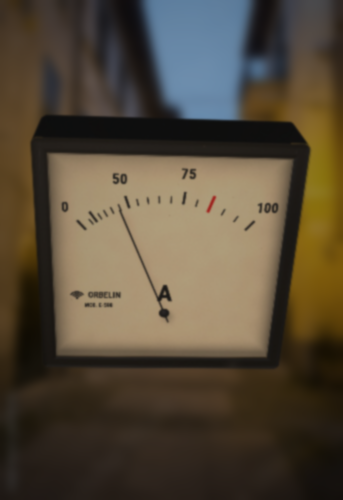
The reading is 45 A
